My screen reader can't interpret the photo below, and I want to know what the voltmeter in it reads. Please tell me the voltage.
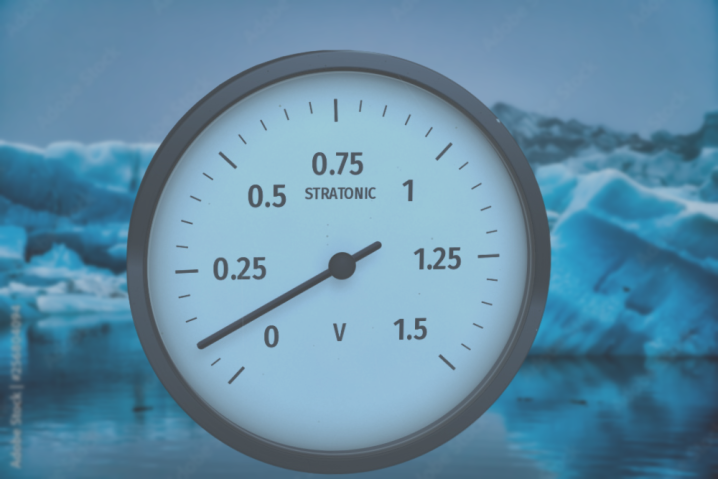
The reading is 0.1 V
